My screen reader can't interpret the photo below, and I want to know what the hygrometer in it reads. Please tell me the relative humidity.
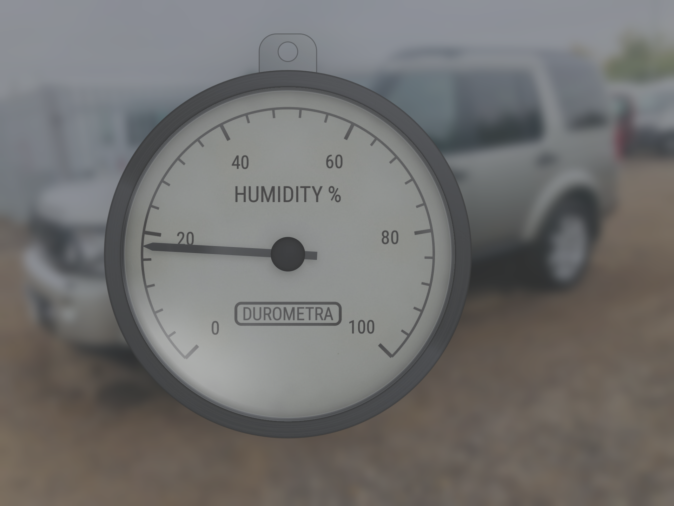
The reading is 18 %
